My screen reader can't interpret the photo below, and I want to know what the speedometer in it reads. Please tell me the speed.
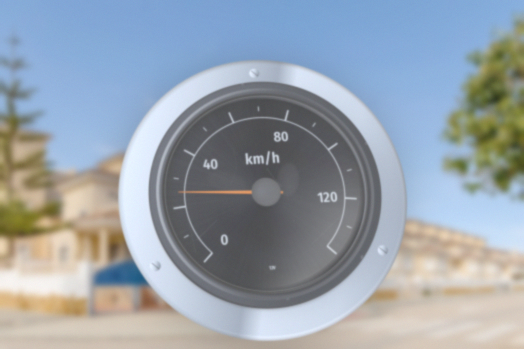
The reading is 25 km/h
